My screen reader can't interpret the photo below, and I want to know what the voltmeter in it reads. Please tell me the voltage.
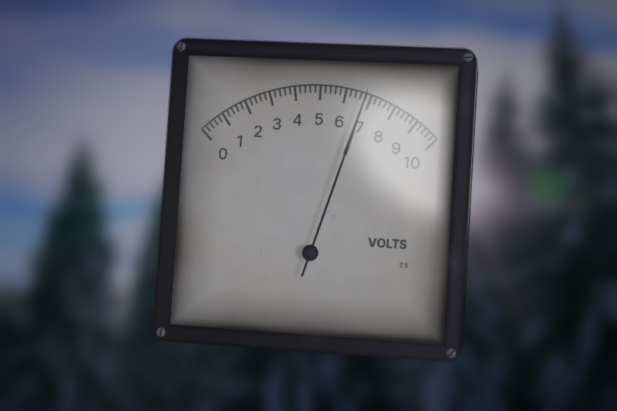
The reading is 6.8 V
